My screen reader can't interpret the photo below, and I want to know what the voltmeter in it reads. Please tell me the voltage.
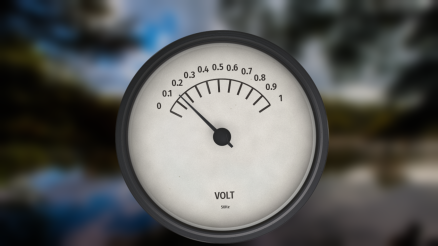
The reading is 0.15 V
